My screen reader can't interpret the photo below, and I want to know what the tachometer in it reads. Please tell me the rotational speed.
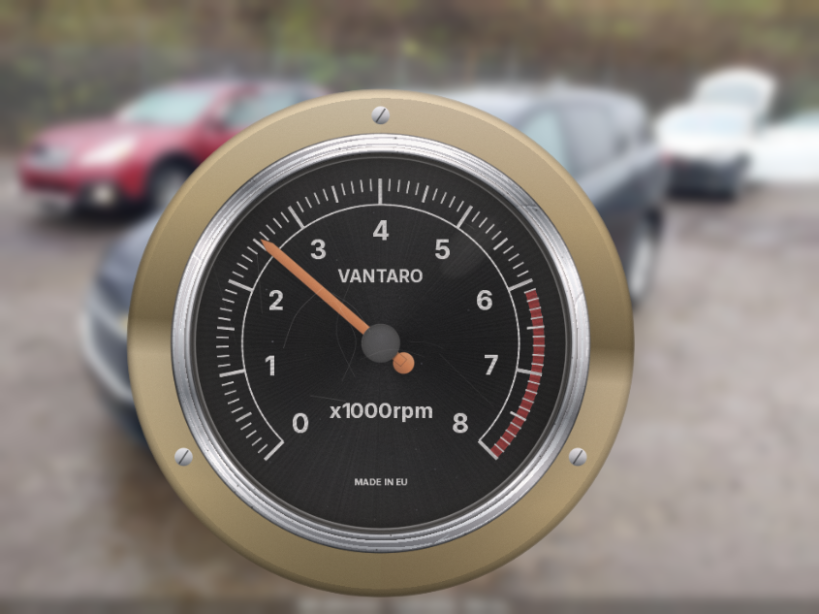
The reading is 2550 rpm
